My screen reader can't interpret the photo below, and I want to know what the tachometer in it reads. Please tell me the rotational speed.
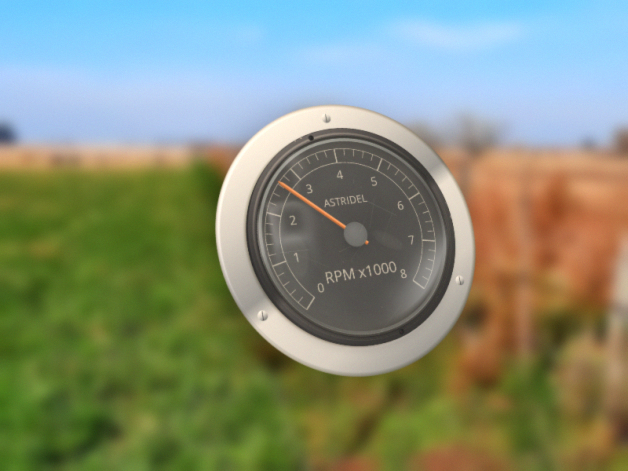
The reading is 2600 rpm
